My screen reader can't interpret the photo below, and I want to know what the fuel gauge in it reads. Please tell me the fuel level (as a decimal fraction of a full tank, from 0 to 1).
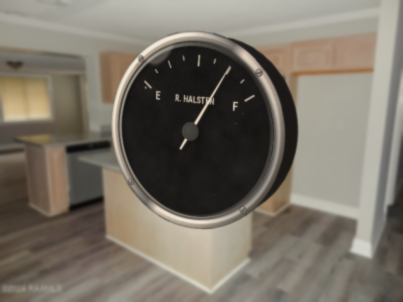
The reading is 0.75
